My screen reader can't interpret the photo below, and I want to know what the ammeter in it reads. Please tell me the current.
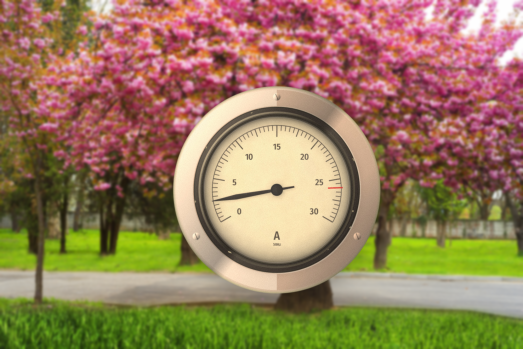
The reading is 2.5 A
